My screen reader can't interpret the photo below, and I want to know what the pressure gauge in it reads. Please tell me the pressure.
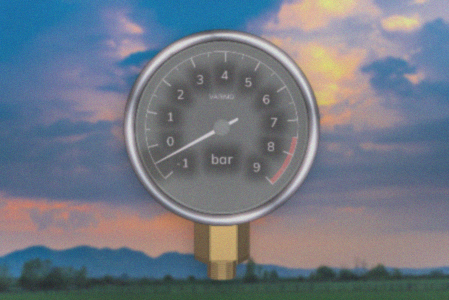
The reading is -0.5 bar
